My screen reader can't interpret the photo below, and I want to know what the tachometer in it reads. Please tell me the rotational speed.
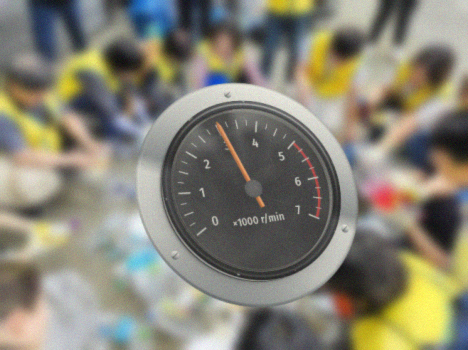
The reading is 3000 rpm
